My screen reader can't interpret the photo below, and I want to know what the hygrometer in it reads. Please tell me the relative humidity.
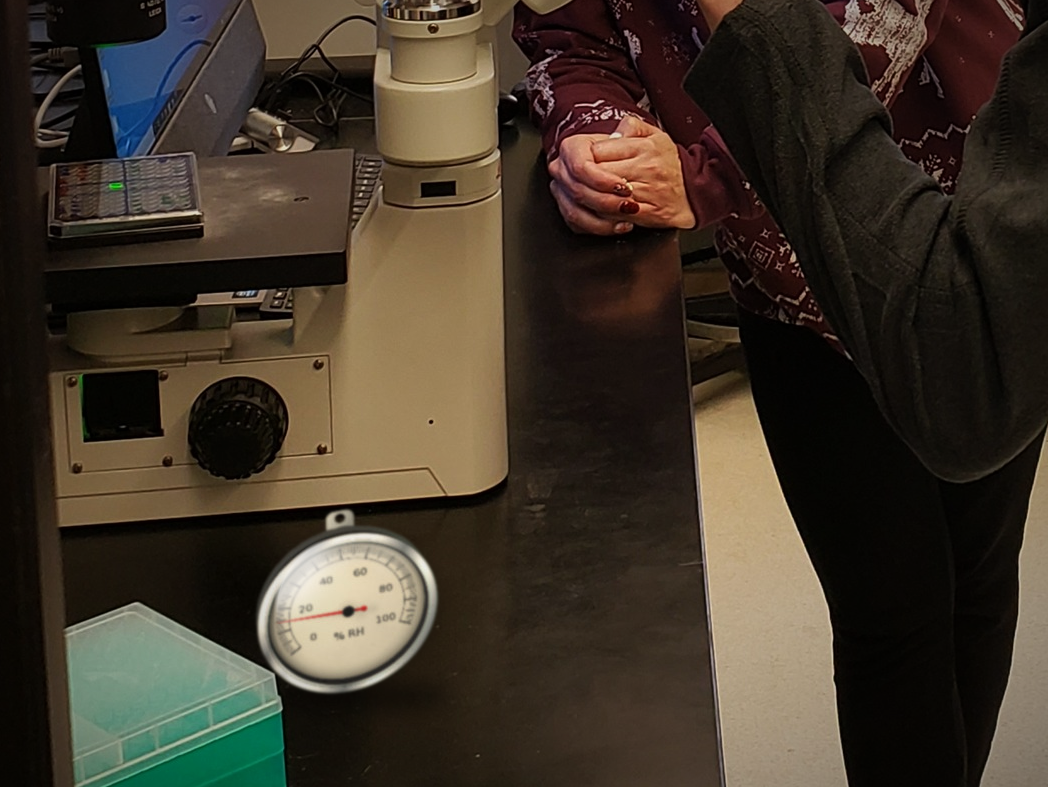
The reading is 15 %
